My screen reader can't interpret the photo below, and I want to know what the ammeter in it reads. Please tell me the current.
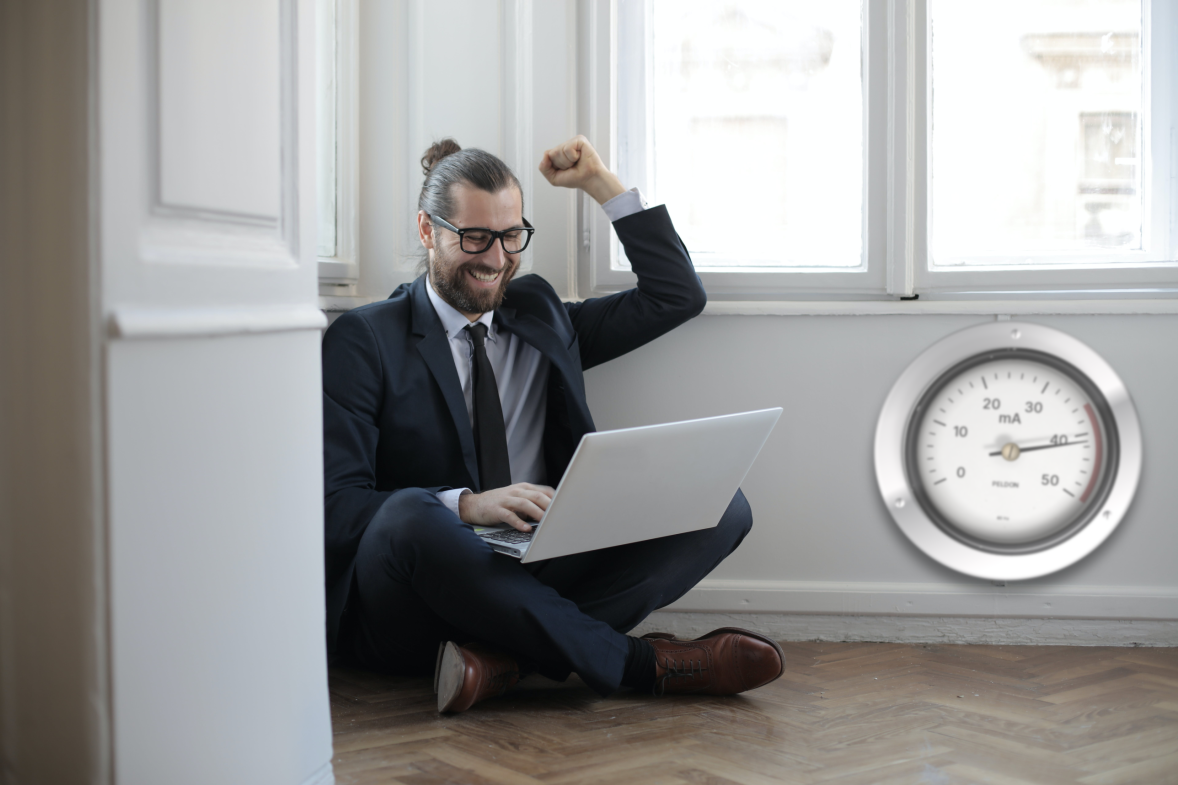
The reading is 41 mA
